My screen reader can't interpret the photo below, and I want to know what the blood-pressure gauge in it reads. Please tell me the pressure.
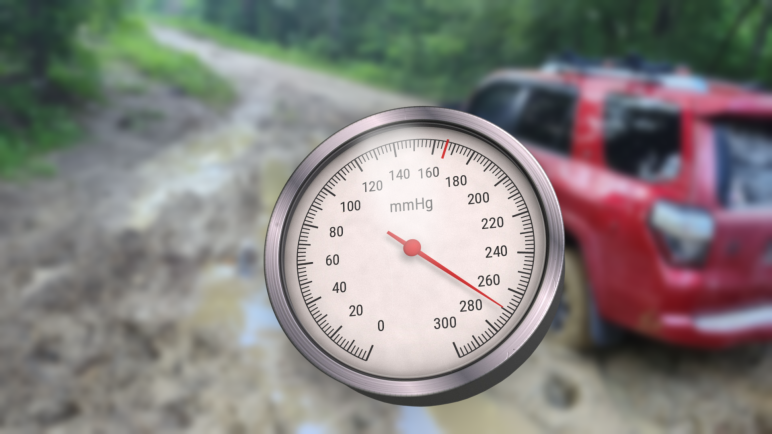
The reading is 270 mmHg
